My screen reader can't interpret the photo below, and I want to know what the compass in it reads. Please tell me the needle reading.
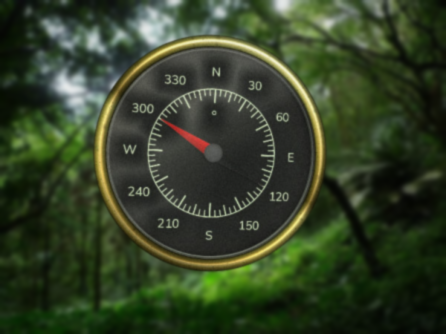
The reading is 300 °
